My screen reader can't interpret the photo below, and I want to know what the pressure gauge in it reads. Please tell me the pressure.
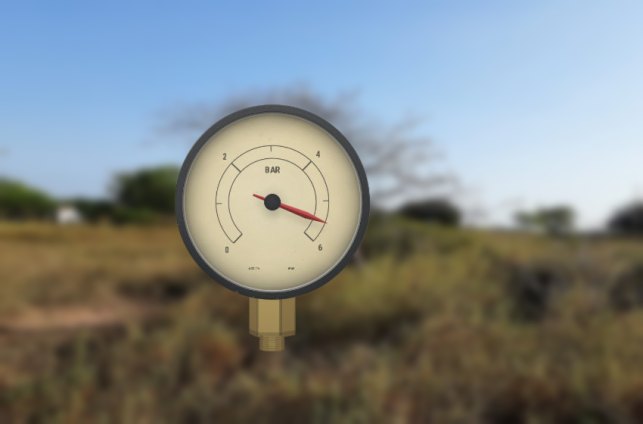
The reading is 5.5 bar
